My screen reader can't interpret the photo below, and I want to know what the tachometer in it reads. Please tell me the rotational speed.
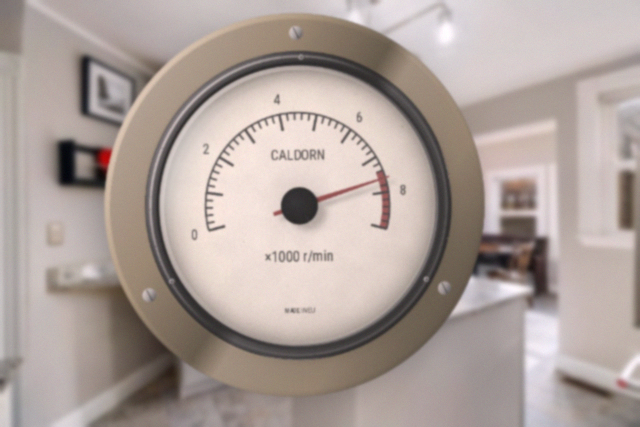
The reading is 7600 rpm
